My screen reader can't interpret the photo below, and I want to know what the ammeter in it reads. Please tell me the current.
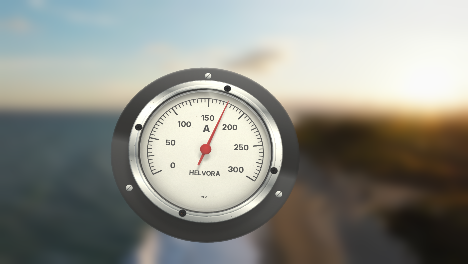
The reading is 175 A
